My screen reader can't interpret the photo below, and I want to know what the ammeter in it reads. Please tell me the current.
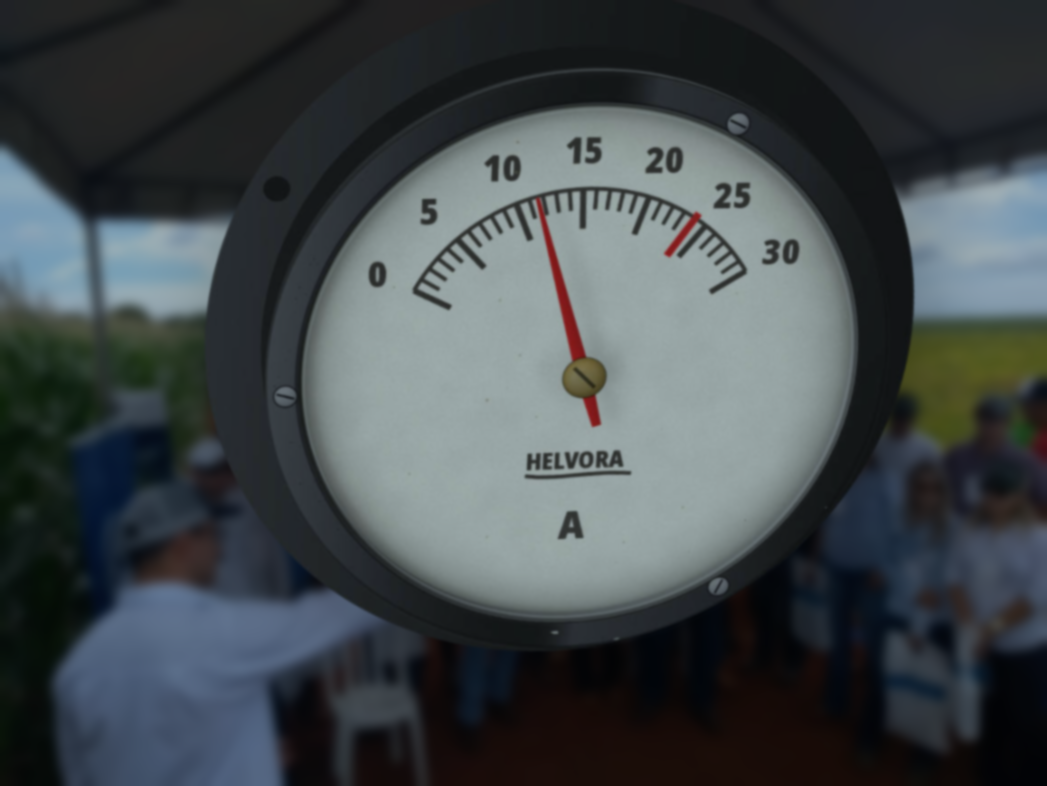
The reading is 11.5 A
